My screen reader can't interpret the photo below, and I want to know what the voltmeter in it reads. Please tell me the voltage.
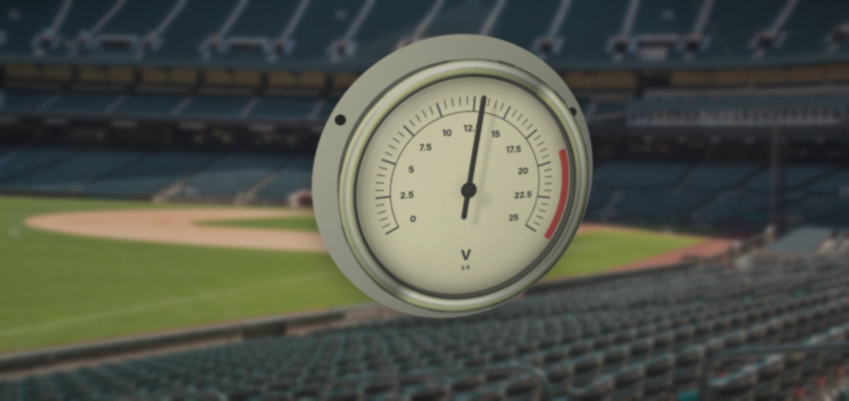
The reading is 13 V
